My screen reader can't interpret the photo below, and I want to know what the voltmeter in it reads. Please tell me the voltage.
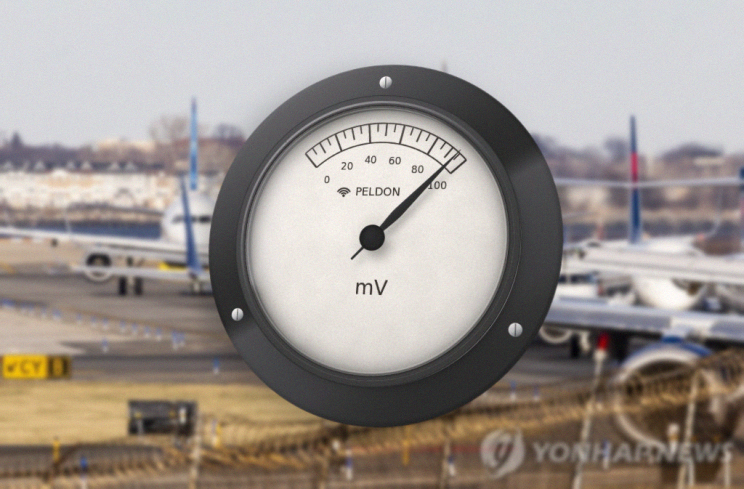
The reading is 95 mV
